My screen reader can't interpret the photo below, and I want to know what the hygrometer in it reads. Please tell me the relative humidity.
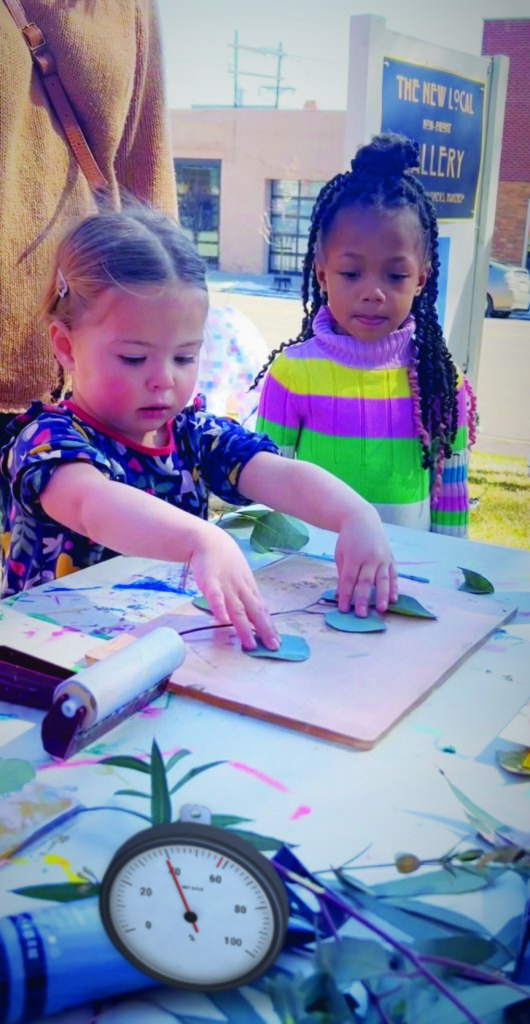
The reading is 40 %
